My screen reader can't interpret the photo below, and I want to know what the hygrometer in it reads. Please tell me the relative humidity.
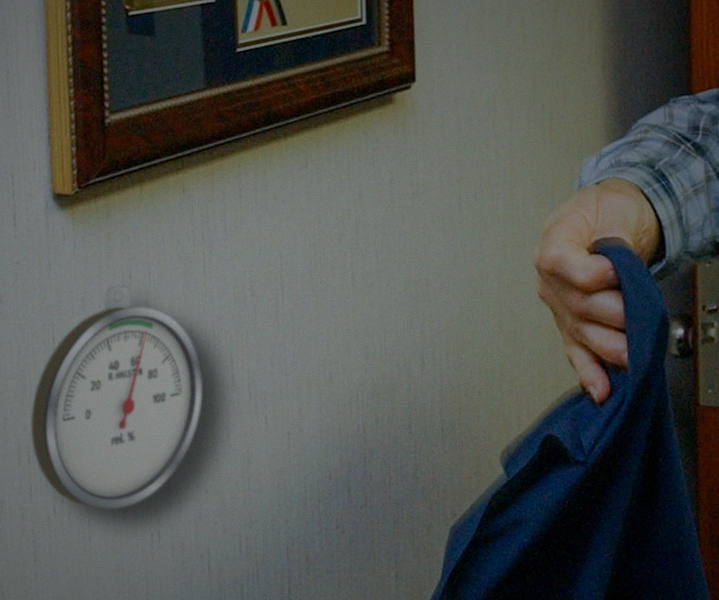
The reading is 60 %
